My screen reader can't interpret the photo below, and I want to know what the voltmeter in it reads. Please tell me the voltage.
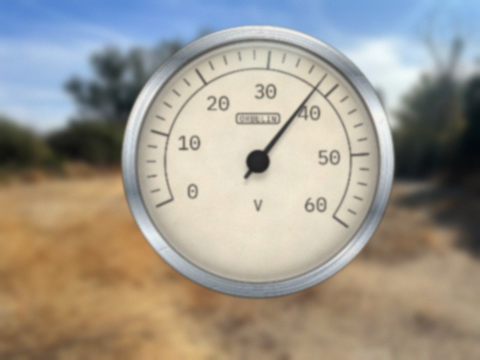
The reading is 38 V
